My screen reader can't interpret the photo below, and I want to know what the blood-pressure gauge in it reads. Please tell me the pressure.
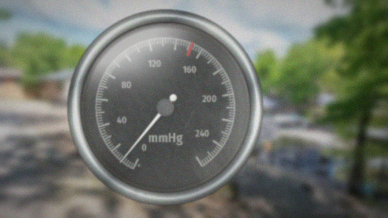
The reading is 10 mmHg
